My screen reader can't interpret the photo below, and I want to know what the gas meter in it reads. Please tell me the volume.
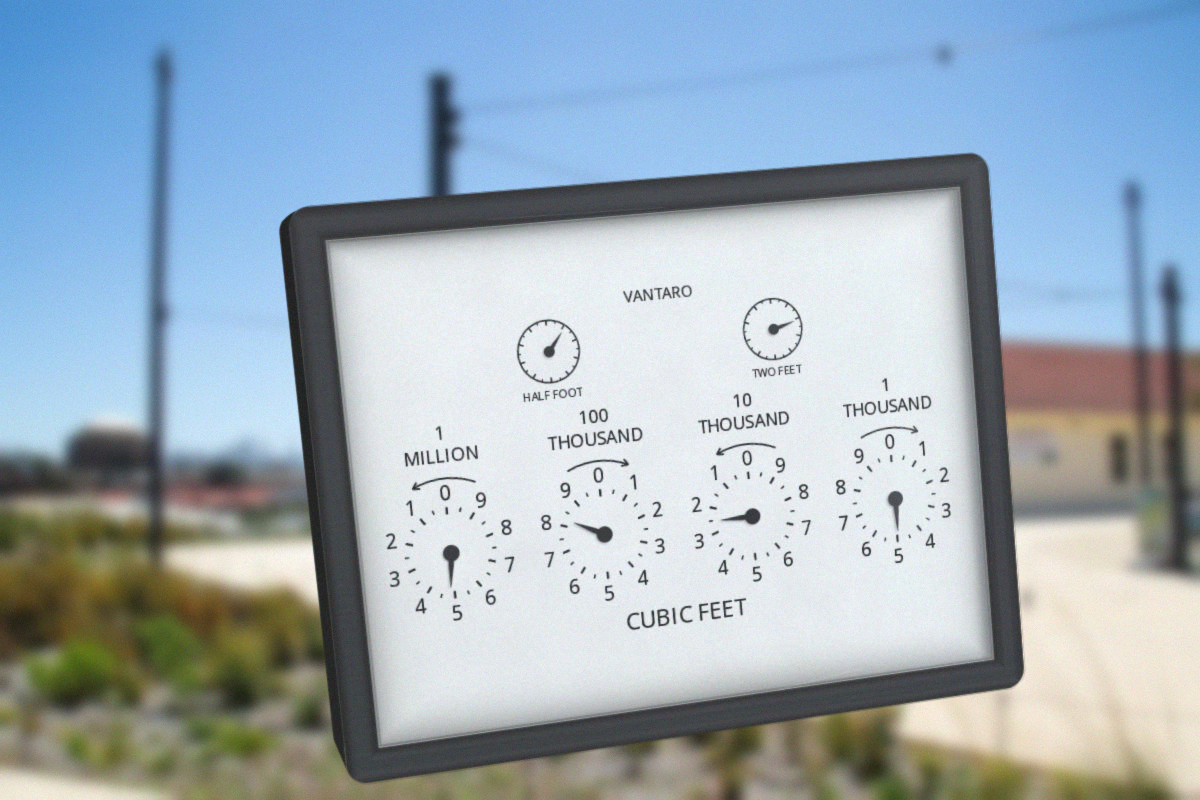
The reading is 482500 ft³
